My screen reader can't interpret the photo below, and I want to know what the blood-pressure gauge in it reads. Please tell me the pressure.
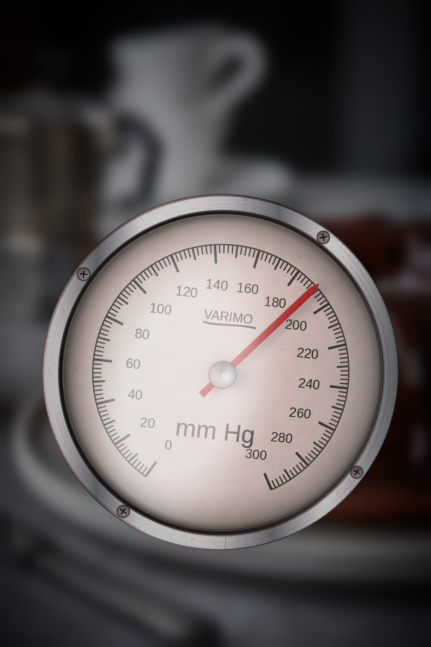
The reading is 190 mmHg
